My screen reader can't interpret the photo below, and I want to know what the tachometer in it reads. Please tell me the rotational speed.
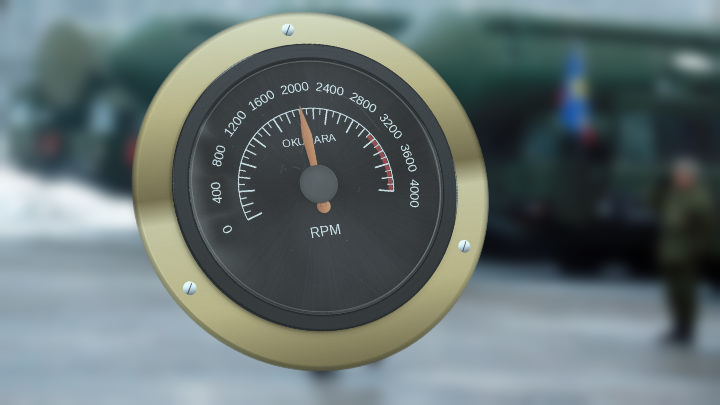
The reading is 2000 rpm
